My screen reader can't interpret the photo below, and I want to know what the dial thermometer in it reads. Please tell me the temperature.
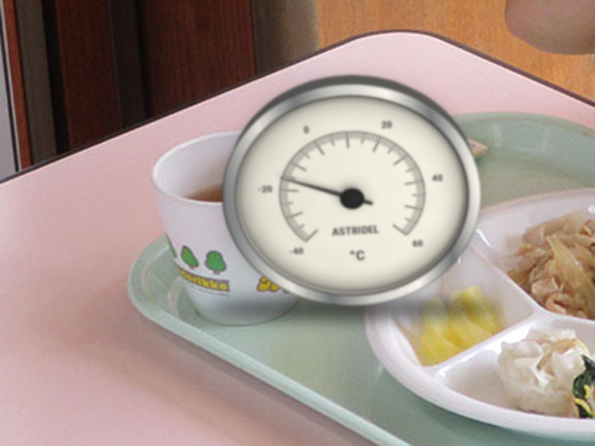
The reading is -15 °C
